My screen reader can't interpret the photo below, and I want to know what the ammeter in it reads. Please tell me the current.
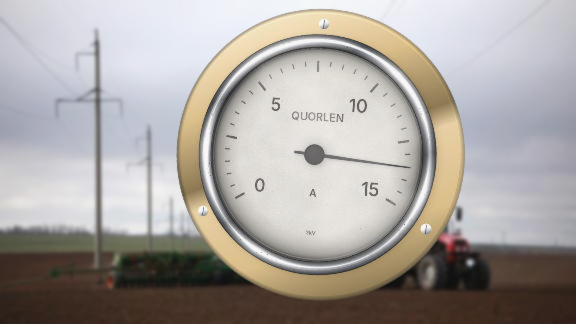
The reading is 13.5 A
